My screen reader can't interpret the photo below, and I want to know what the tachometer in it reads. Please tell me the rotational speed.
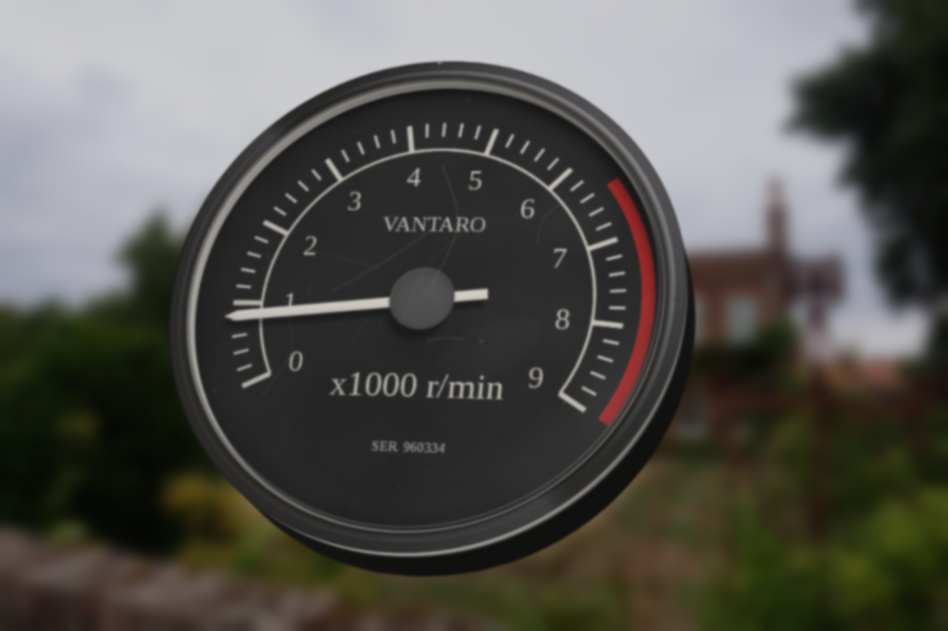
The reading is 800 rpm
